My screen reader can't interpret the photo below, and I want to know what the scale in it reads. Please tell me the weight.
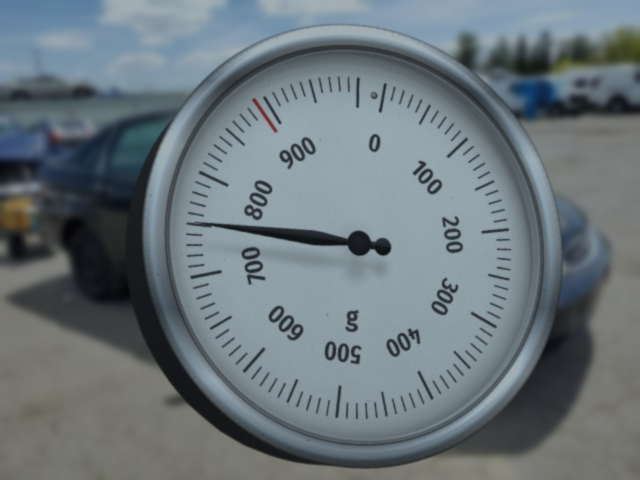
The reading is 750 g
